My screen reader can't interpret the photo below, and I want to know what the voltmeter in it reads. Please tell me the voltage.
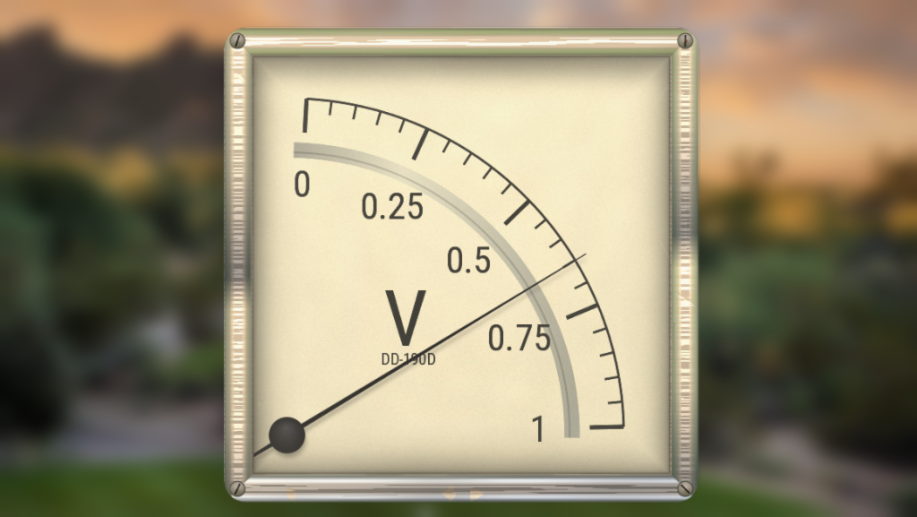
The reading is 0.65 V
